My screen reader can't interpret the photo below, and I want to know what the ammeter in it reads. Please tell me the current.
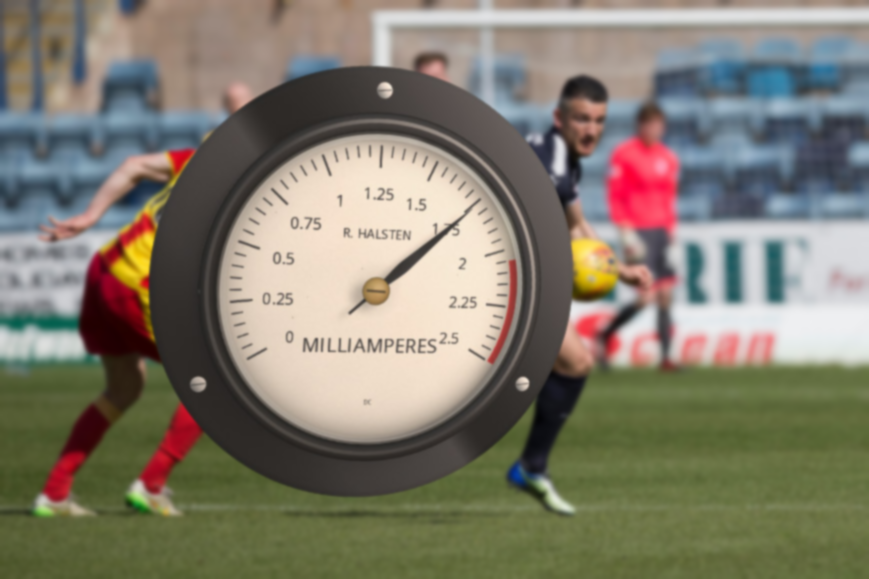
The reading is 1.75 mA
